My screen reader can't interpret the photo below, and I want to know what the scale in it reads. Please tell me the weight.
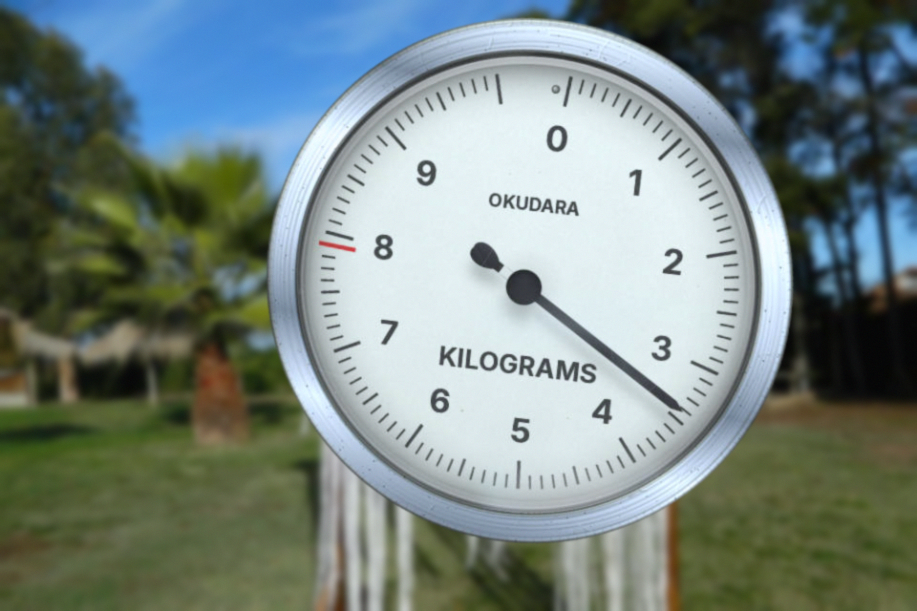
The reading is 3.4 kg
